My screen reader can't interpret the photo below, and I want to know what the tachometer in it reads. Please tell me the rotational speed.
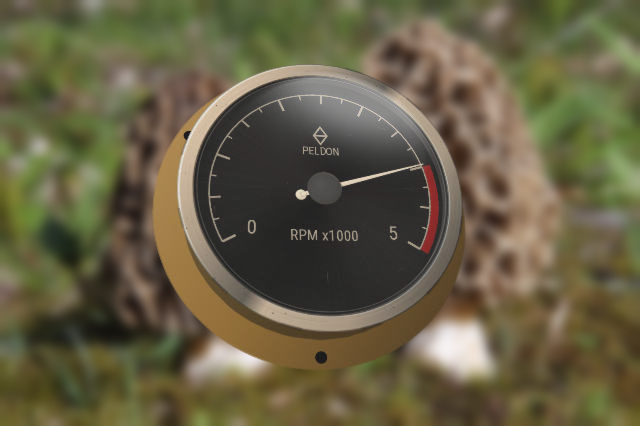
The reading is 4000 rpm
